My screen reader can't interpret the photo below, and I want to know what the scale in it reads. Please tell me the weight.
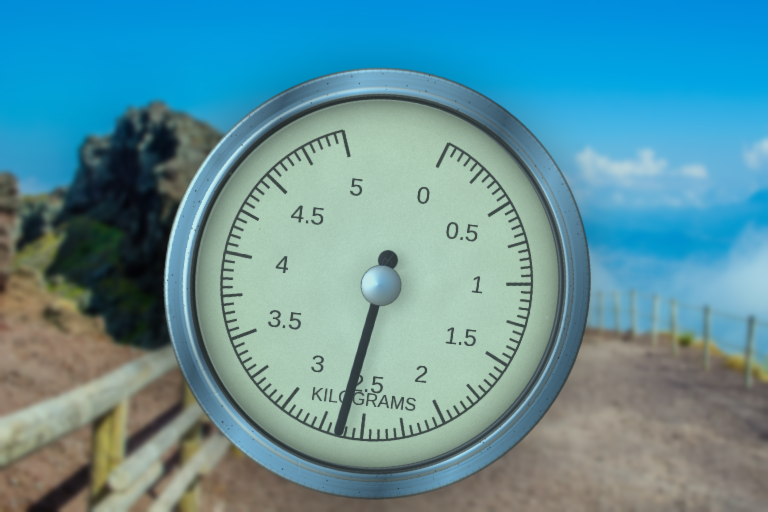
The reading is 2.65 kg
